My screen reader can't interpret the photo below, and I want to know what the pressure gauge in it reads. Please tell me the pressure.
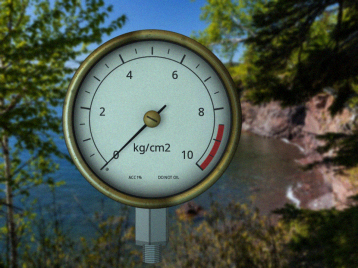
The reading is 0 kg/cm²
